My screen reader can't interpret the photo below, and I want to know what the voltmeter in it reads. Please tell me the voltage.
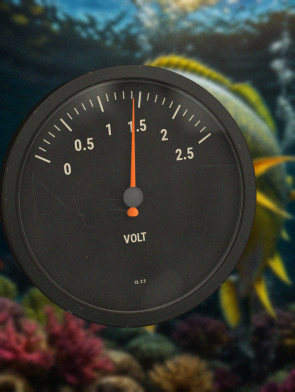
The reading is 1.4 V
